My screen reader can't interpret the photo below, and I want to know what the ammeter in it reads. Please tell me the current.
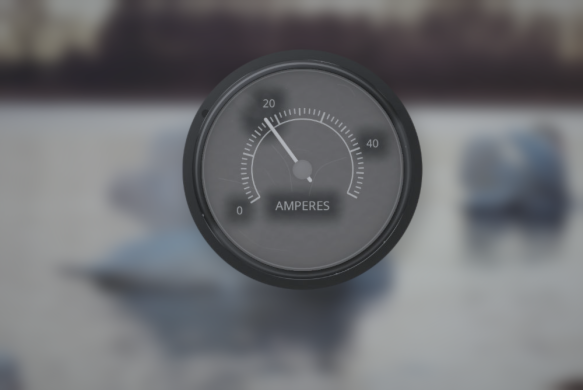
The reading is 18 A
